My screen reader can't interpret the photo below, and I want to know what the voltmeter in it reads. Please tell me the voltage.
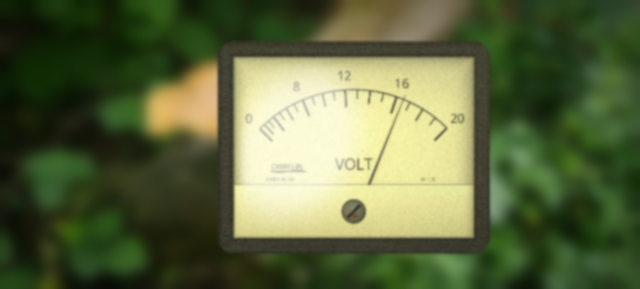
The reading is 16.5 V
